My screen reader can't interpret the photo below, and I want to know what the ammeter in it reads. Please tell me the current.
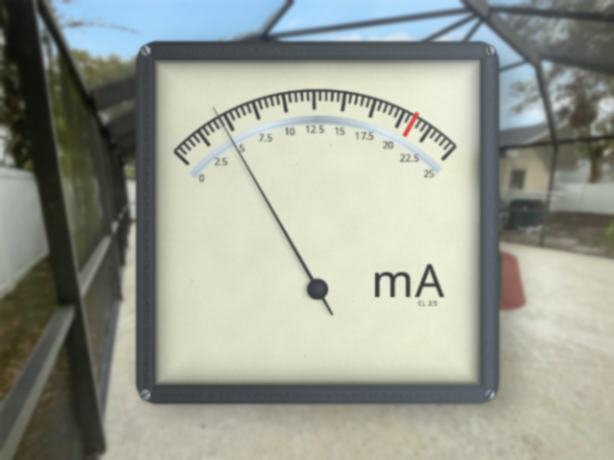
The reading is 4.5 mA
